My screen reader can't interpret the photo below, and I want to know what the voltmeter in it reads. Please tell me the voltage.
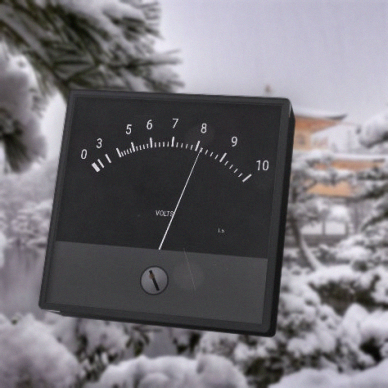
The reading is 8.2 V
